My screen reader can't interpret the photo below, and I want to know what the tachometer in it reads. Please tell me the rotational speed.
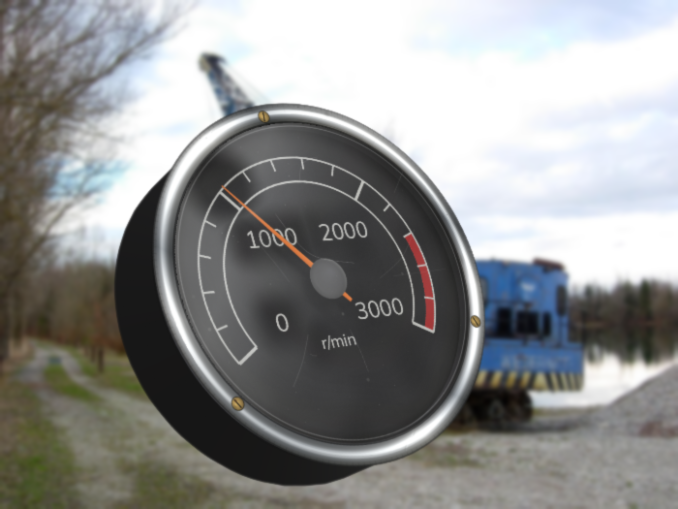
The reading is 1000 rpm
